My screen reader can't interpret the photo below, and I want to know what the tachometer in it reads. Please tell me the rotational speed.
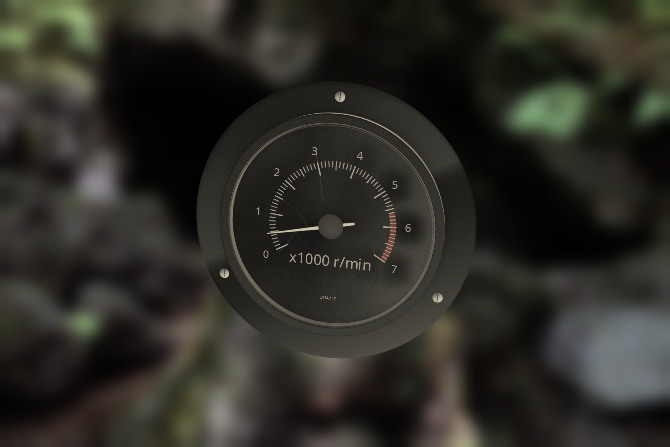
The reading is 500 rpm
